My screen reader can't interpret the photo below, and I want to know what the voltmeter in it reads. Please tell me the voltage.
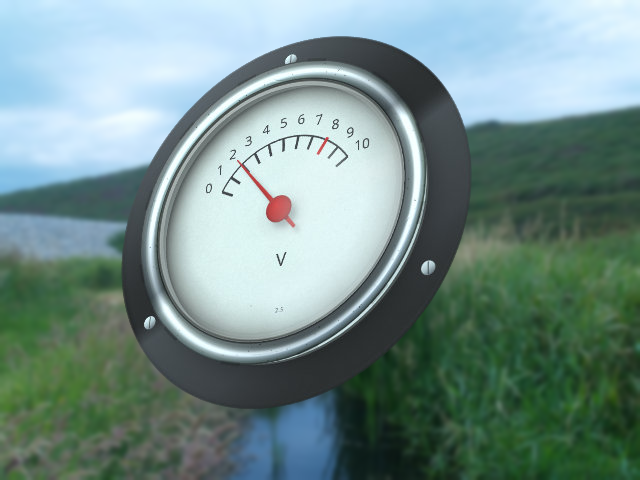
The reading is 2 V
